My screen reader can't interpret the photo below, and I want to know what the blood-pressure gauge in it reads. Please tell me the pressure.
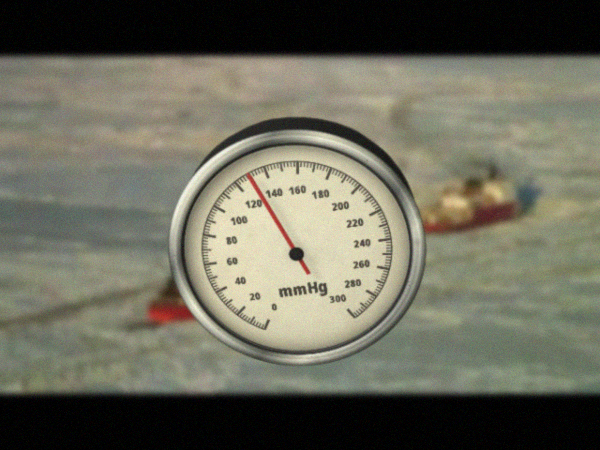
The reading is 130 mmHg
